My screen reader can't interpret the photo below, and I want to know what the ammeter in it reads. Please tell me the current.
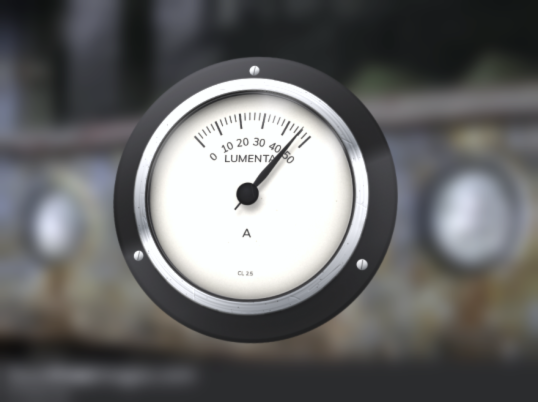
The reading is 46 A
